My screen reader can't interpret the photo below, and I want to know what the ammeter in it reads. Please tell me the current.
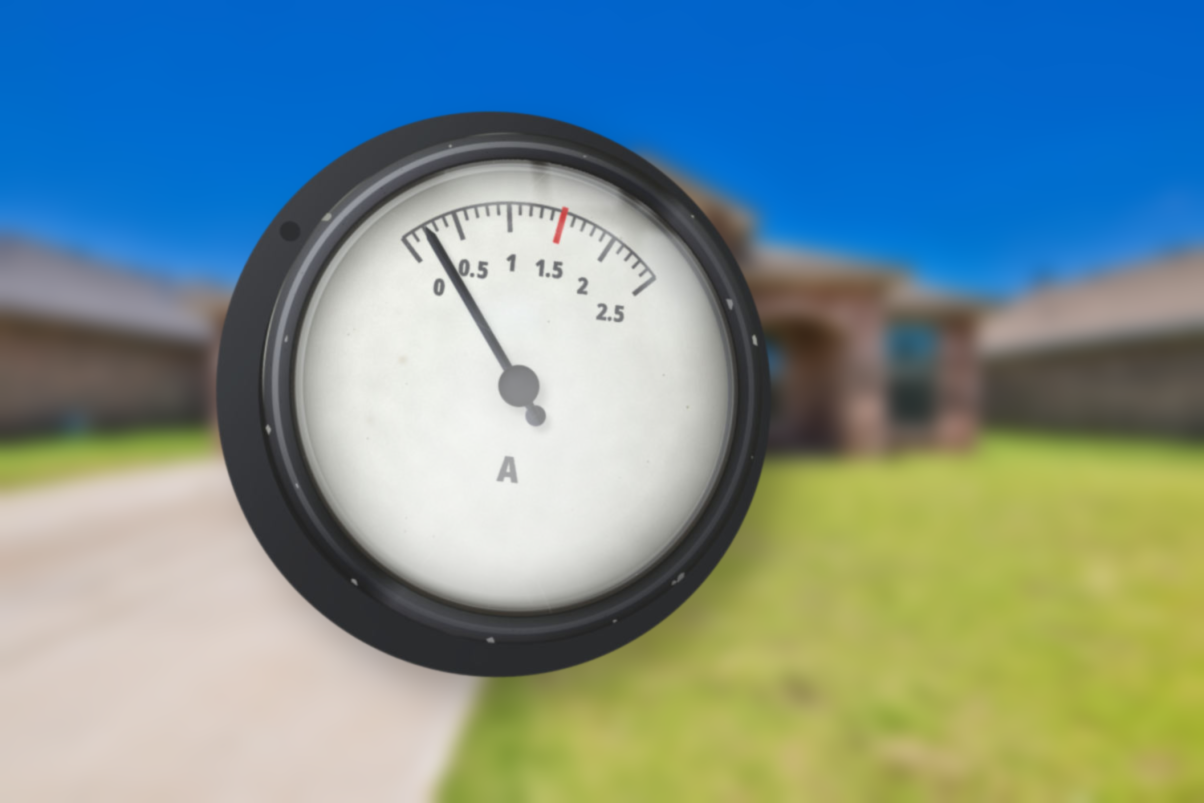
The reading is 0.2 A
